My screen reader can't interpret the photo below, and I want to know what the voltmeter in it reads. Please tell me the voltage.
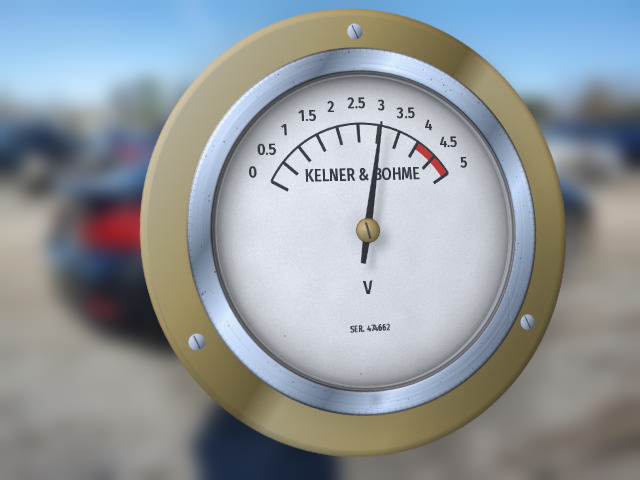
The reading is 3 V
